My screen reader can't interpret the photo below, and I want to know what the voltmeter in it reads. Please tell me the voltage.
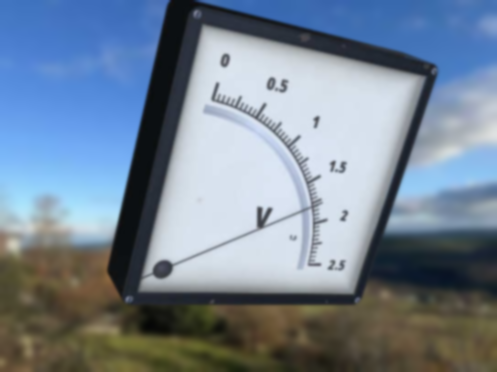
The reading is 1.75 V
